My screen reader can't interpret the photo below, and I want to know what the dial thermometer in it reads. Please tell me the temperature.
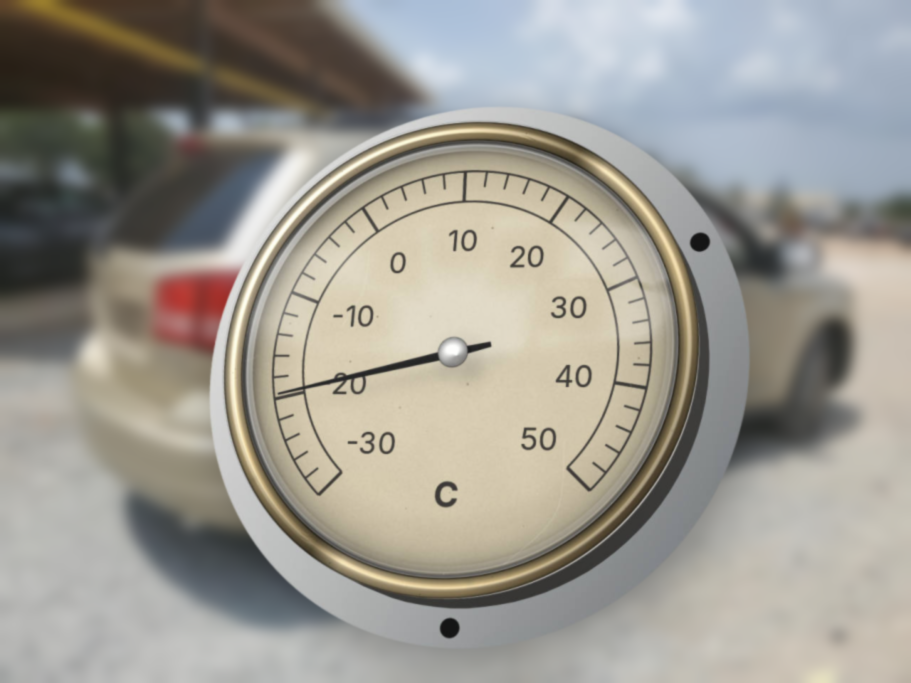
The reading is -20 °C
